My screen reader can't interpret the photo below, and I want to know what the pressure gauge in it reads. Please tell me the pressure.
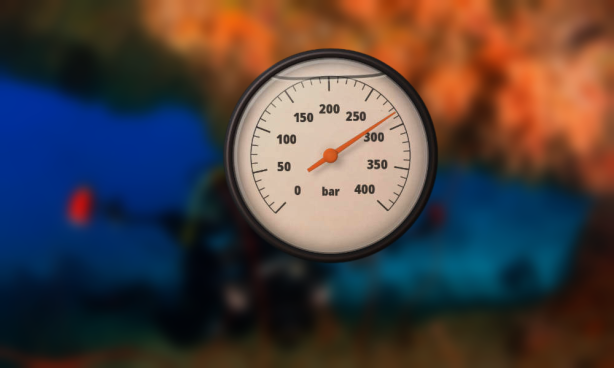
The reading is 285 bar
